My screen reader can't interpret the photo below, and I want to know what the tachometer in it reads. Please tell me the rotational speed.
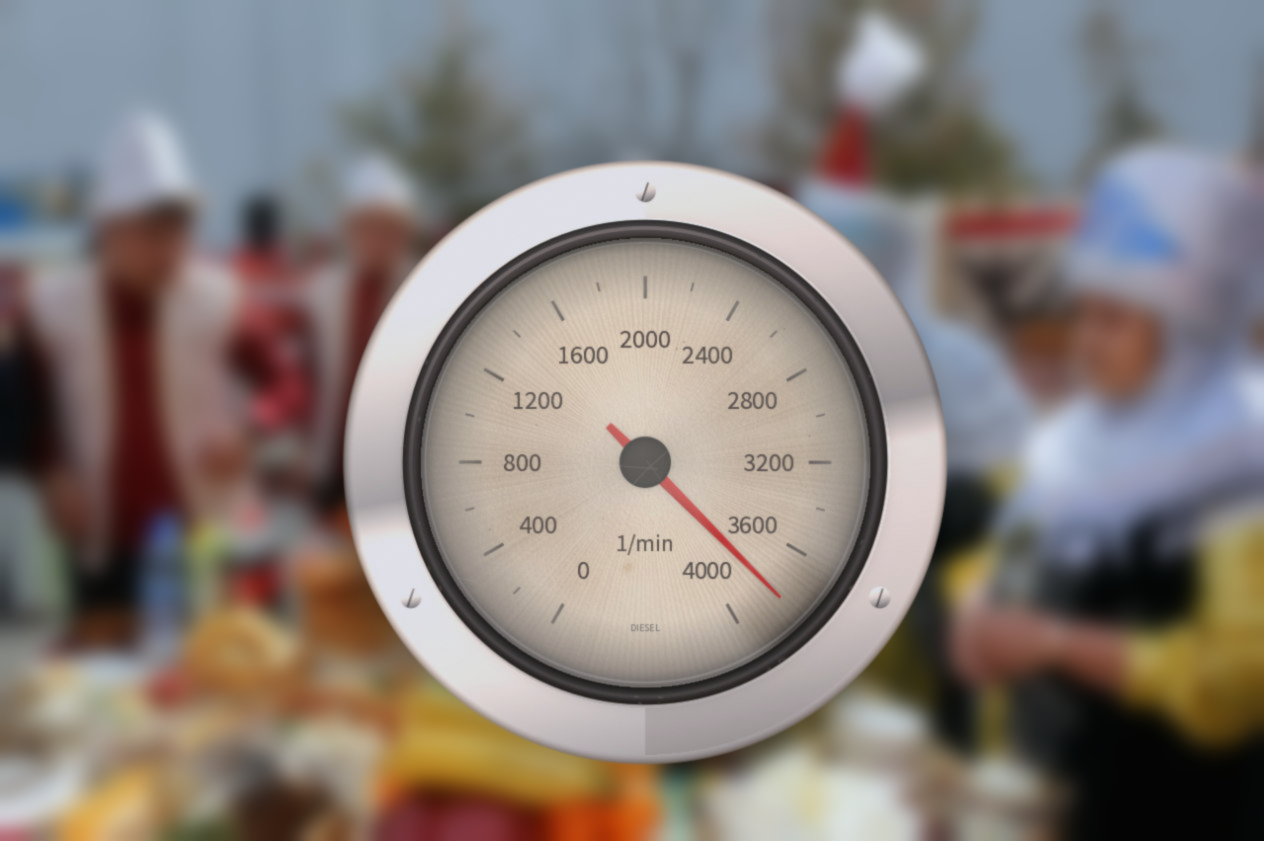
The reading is 3800 rpm
